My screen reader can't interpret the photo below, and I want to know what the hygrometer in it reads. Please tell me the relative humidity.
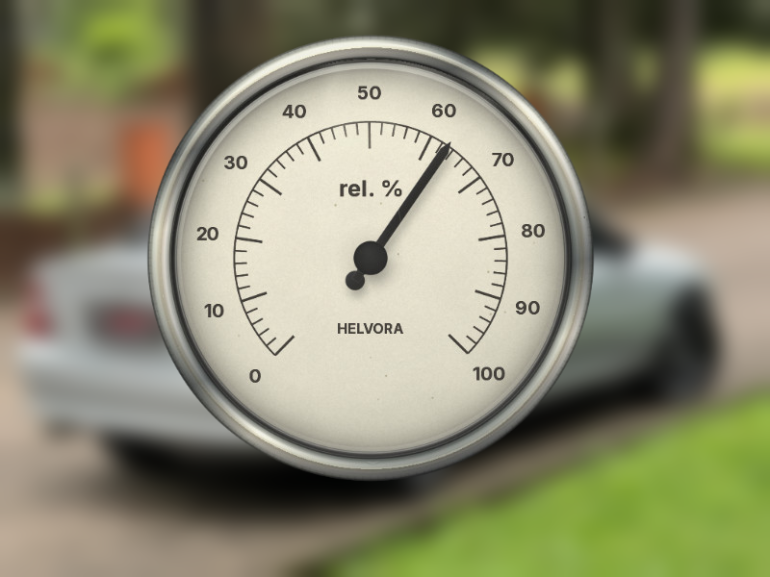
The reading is 63 %
